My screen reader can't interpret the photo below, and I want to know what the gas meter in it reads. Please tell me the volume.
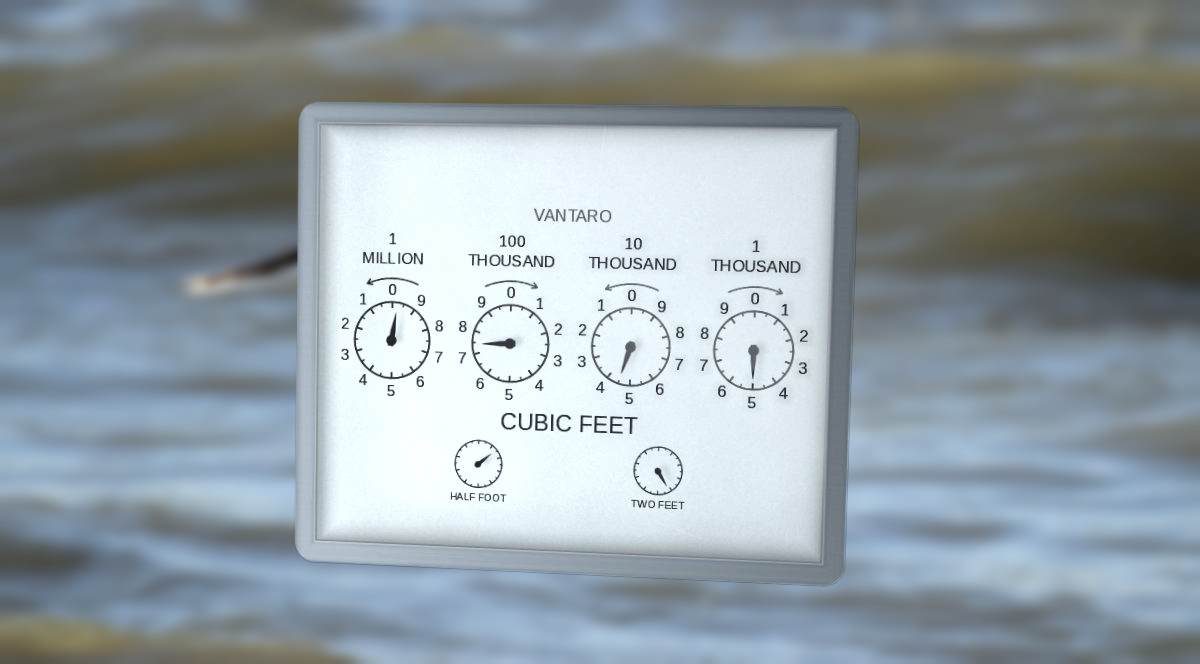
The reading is 974500 ft³
